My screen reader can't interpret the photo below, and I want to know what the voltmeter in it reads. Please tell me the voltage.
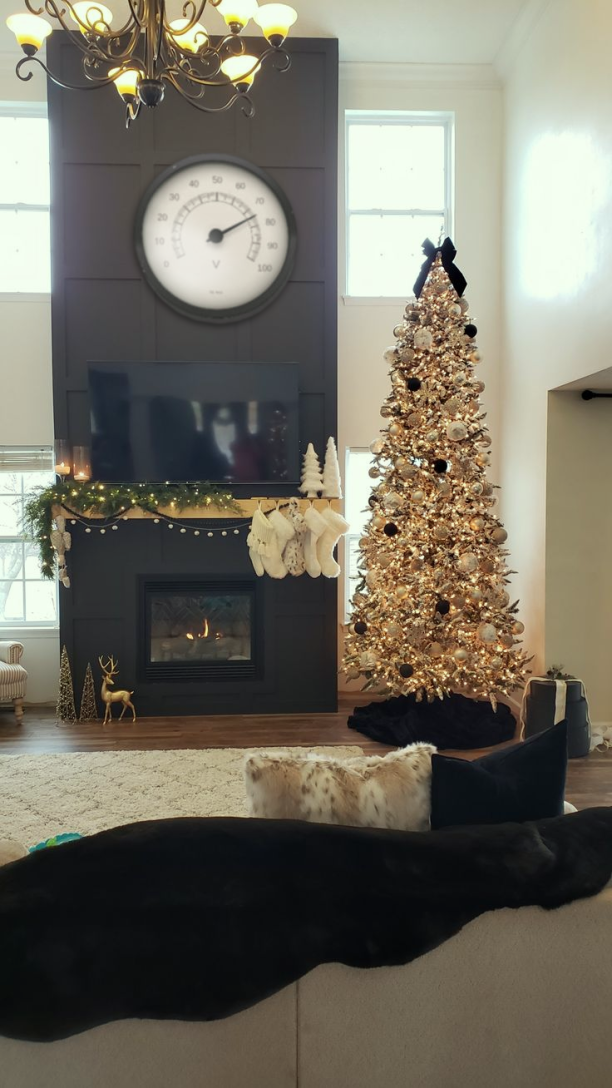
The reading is 75 V
